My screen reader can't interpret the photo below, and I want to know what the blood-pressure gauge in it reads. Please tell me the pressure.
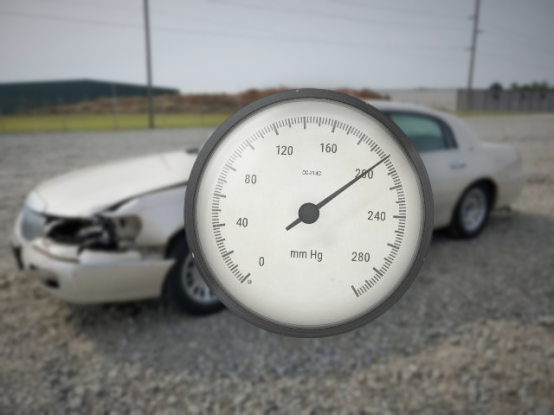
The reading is 200 mmHg
